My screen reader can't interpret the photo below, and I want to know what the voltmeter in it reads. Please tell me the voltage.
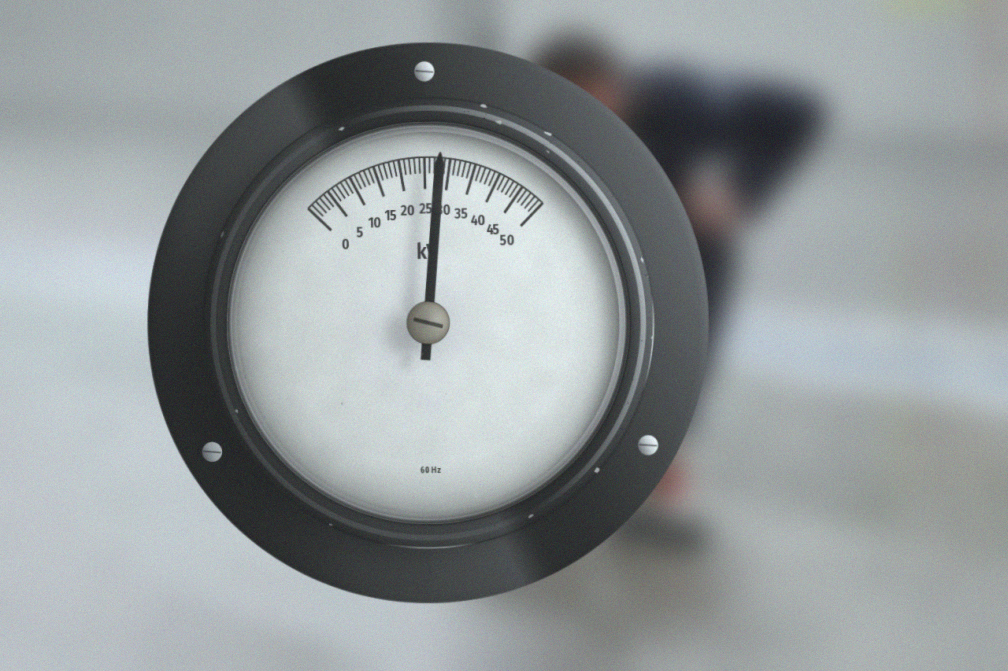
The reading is 28 kV
